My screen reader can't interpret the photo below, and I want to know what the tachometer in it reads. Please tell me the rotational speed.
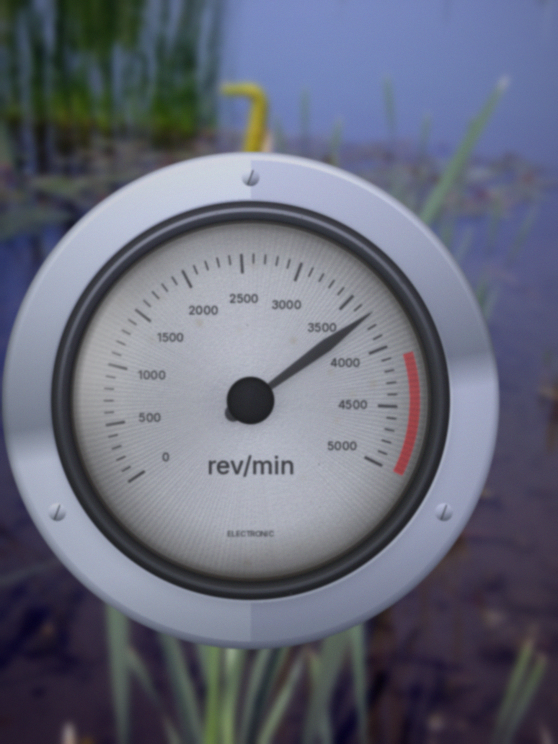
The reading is 3700 rpm
